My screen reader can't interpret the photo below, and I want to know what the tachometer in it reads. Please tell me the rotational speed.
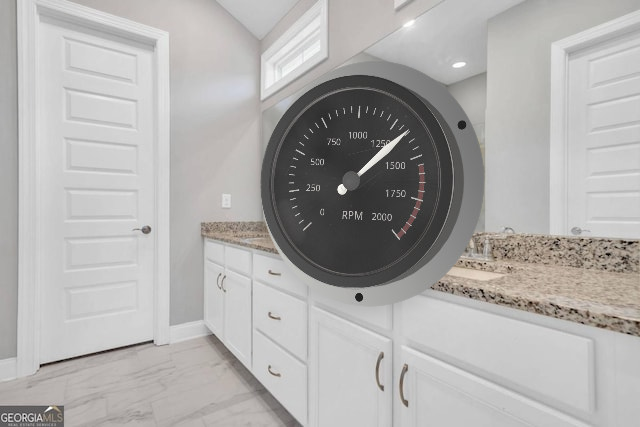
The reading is 1350 rpm
